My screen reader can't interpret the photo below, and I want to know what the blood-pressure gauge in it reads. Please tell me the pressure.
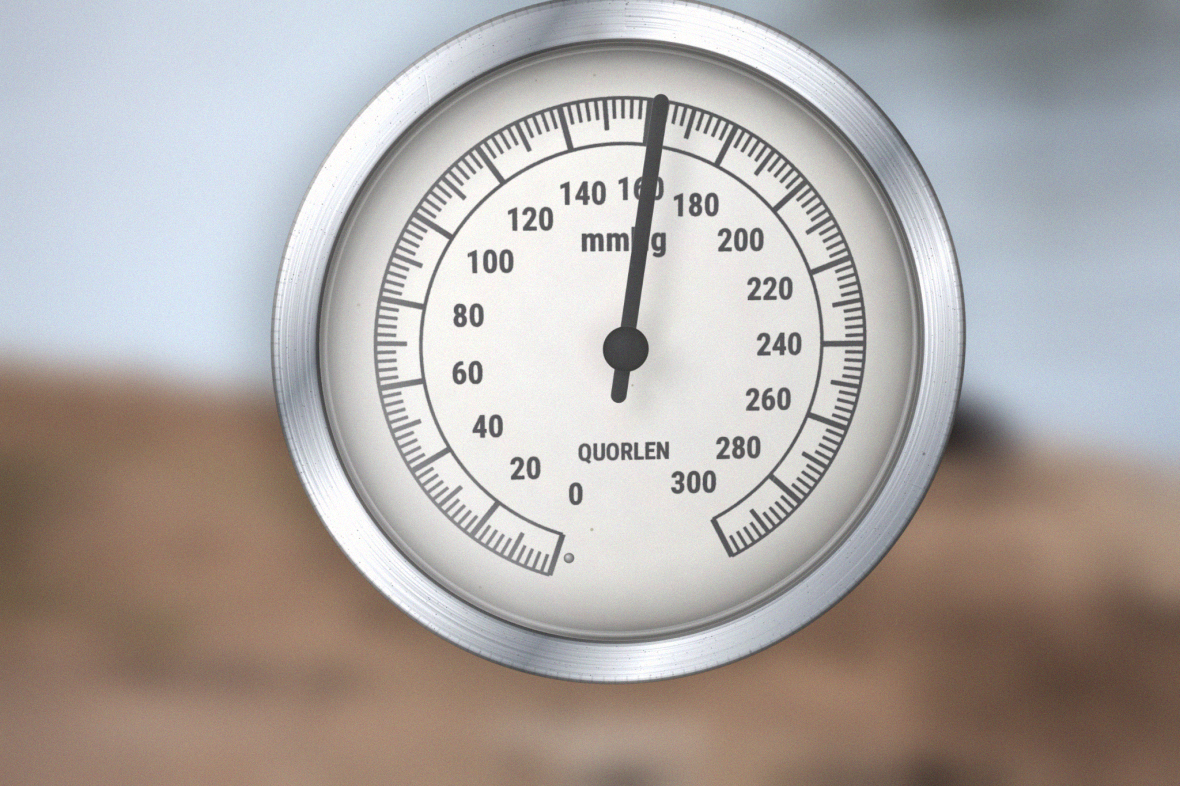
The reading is 162 mmHg
